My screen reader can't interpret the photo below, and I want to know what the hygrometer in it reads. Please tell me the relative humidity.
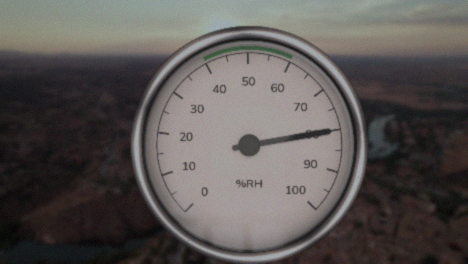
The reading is 80 %
